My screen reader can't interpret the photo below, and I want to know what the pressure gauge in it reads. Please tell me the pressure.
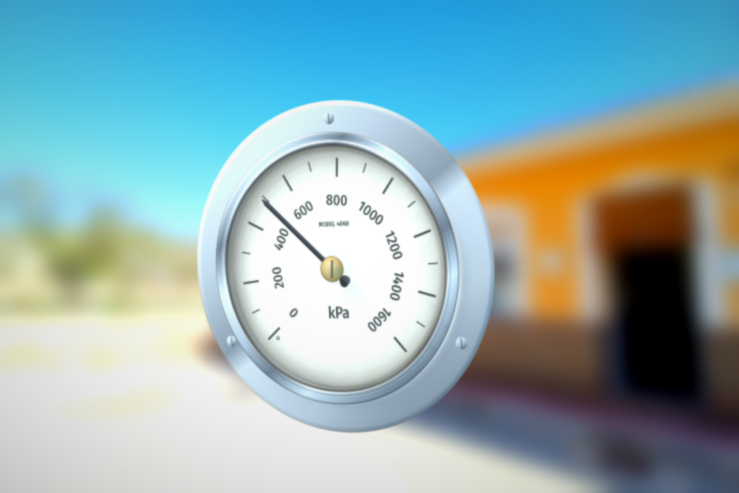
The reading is 500 kPa
